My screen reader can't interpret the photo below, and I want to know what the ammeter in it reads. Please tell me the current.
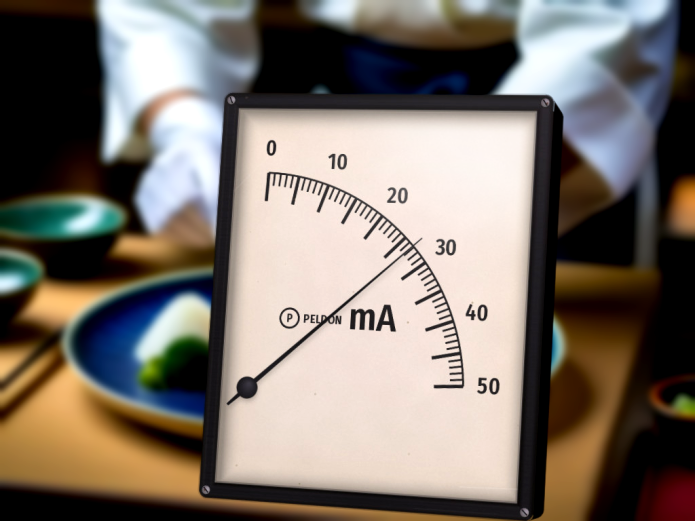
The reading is 27 mA
